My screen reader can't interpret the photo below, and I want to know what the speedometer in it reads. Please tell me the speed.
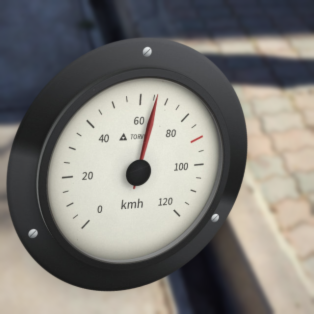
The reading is 65 km/h
